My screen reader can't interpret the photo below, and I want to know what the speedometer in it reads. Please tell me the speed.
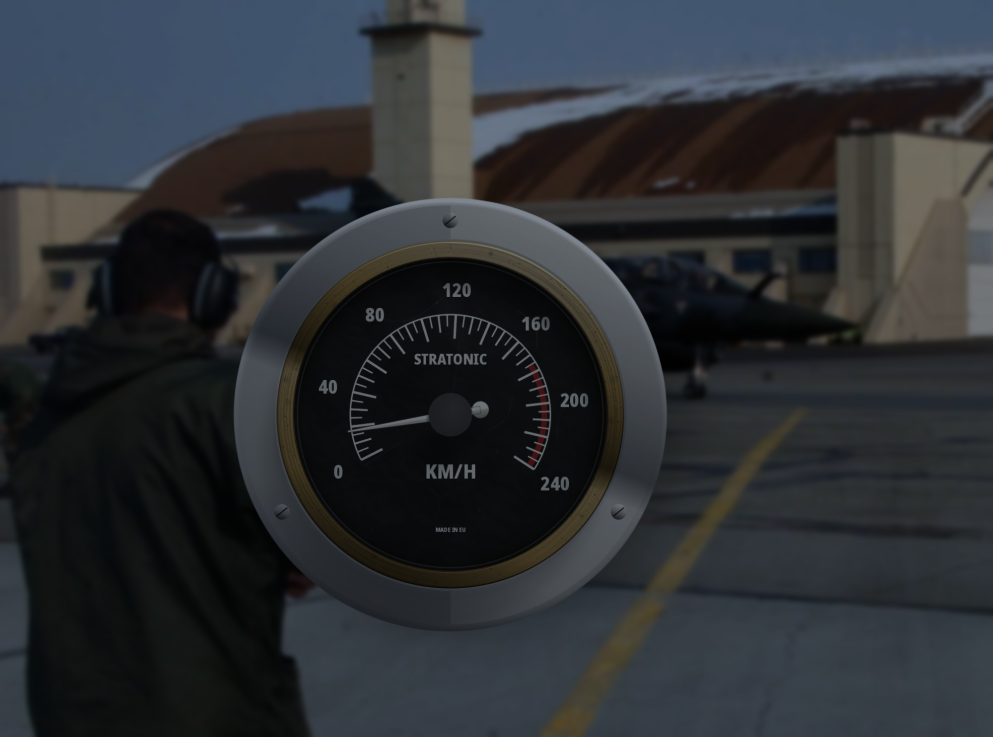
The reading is 17.5 km/h
